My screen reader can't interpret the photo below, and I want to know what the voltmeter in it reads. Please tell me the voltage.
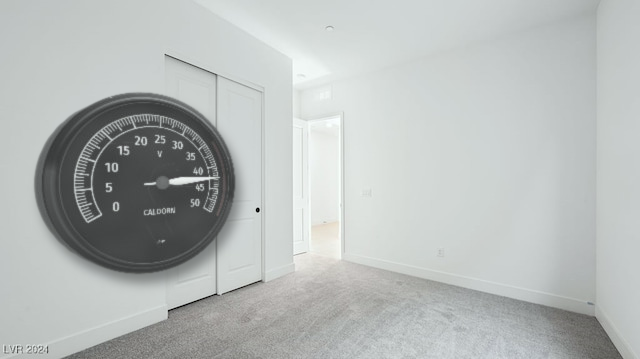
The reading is 42.5 V
